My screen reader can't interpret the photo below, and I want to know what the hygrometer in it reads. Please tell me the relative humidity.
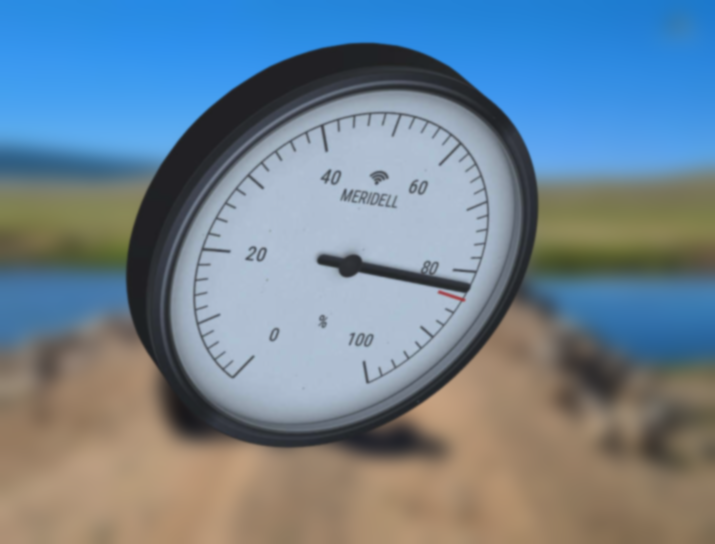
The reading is 82 %
